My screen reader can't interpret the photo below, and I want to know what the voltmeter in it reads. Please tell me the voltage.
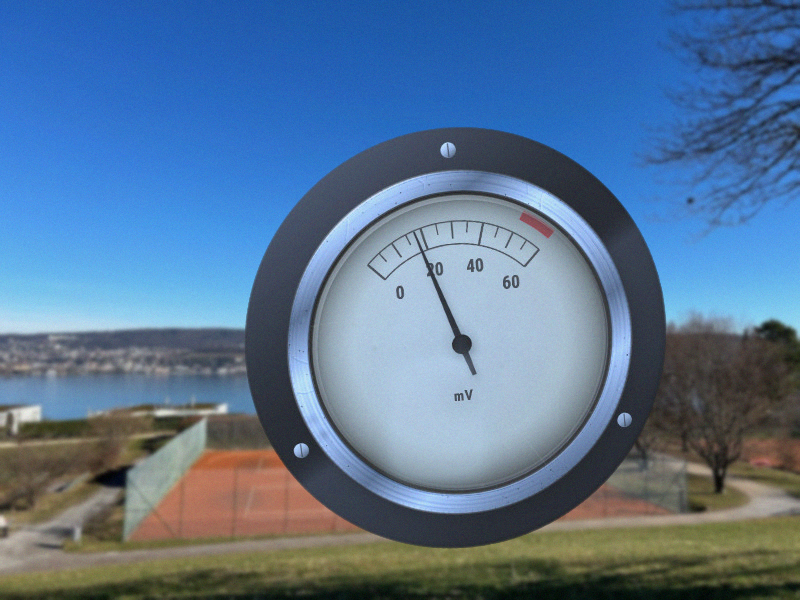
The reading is 17.5 mV
